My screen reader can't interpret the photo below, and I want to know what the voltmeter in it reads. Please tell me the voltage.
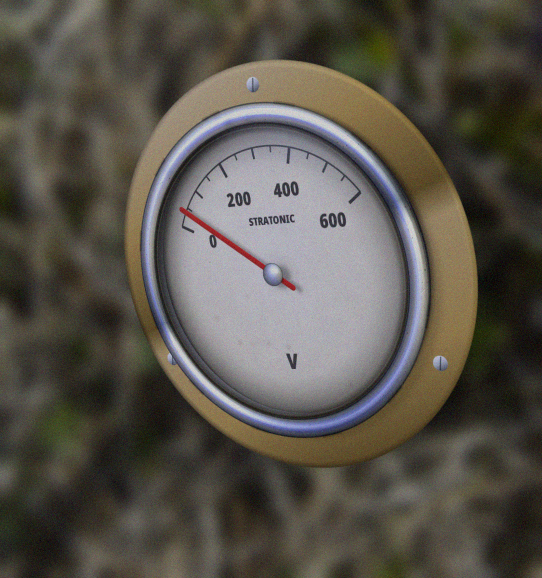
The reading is 50 V
